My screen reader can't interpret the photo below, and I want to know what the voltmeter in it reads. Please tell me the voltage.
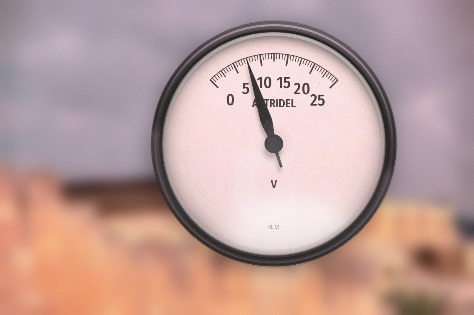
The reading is 7.5 V
